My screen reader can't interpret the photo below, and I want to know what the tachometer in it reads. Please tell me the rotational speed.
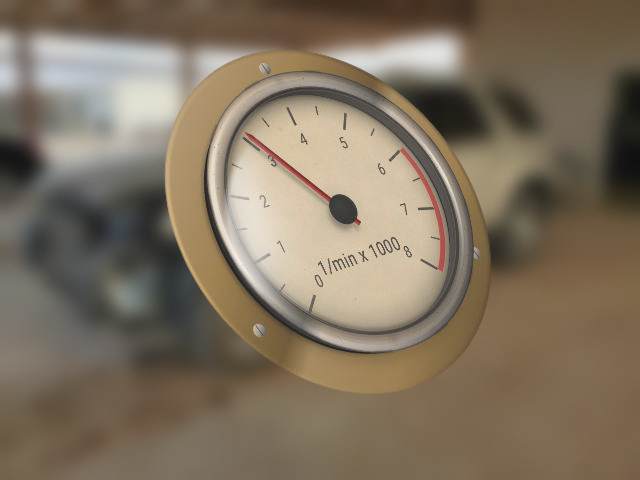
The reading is 3000 rpm
